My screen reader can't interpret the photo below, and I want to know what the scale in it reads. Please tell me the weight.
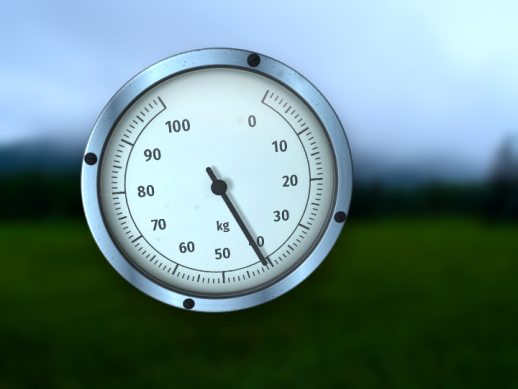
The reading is 41 kg
